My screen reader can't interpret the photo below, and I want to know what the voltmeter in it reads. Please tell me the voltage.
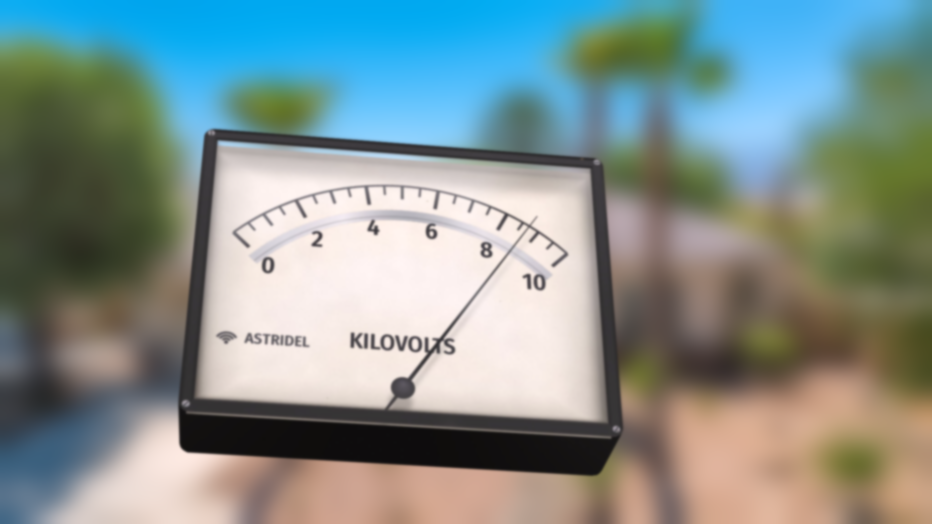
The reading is 8.75 kV
